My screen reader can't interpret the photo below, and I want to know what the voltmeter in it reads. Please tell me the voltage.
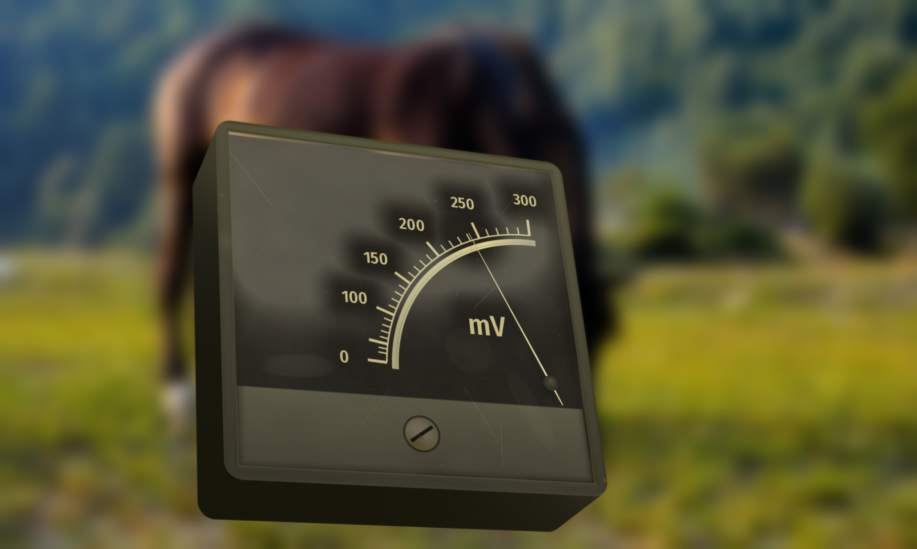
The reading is 240 mV
